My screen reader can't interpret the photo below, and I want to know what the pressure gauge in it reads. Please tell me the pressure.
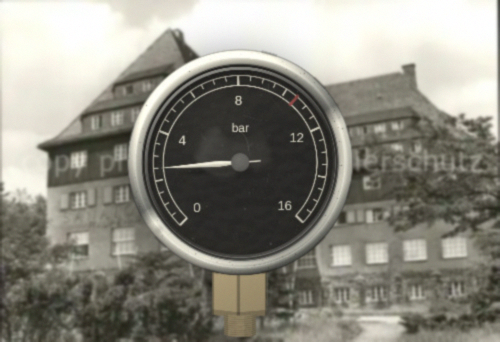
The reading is 2.5 bar
